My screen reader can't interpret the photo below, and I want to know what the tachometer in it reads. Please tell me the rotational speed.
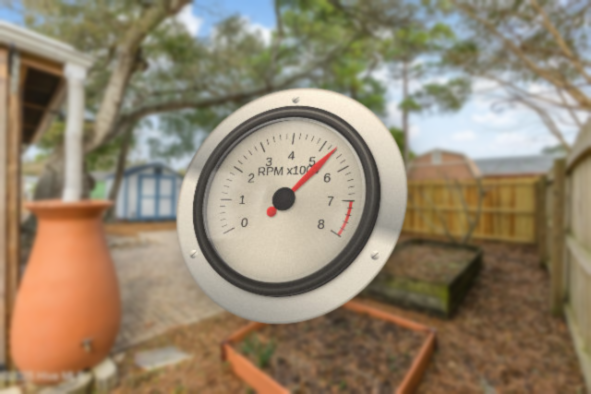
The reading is 5400 rpm
